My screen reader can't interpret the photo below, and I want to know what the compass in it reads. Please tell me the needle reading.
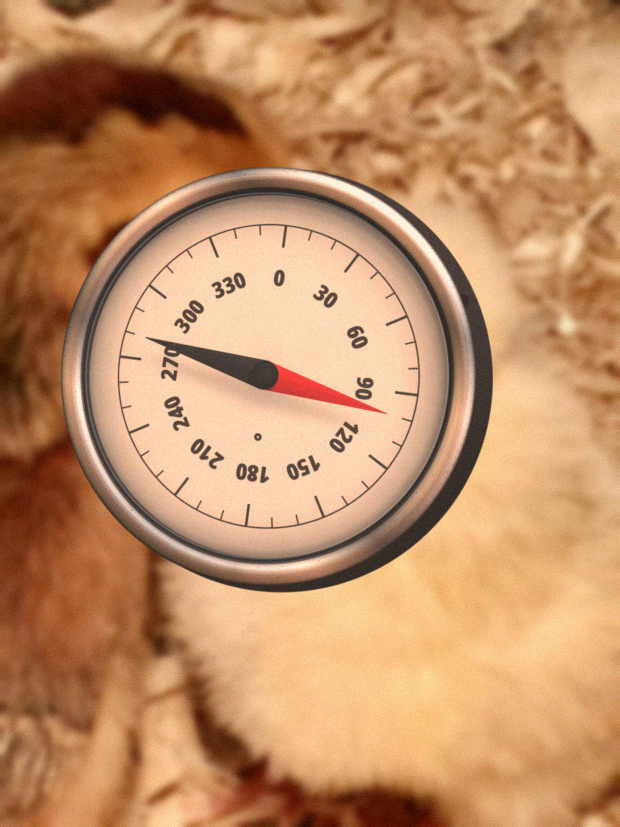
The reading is 100 °
